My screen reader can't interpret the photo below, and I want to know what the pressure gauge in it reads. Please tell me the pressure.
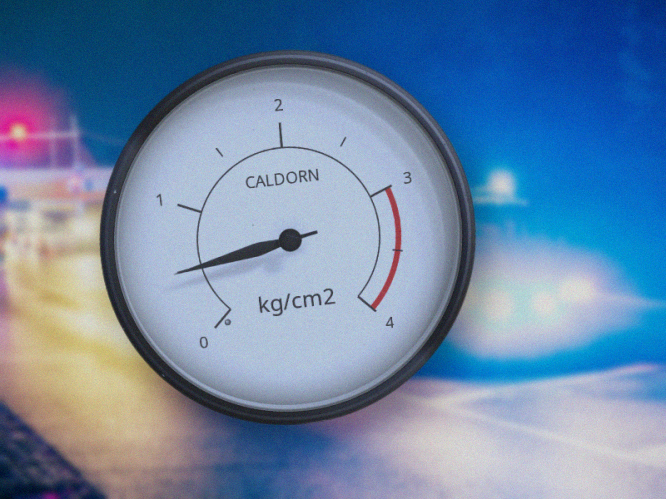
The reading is 0.5 kg/cm²
